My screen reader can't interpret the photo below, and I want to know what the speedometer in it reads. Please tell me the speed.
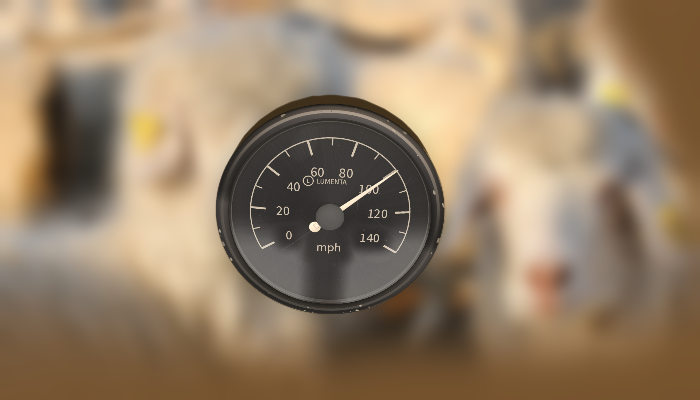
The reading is 100 mph
